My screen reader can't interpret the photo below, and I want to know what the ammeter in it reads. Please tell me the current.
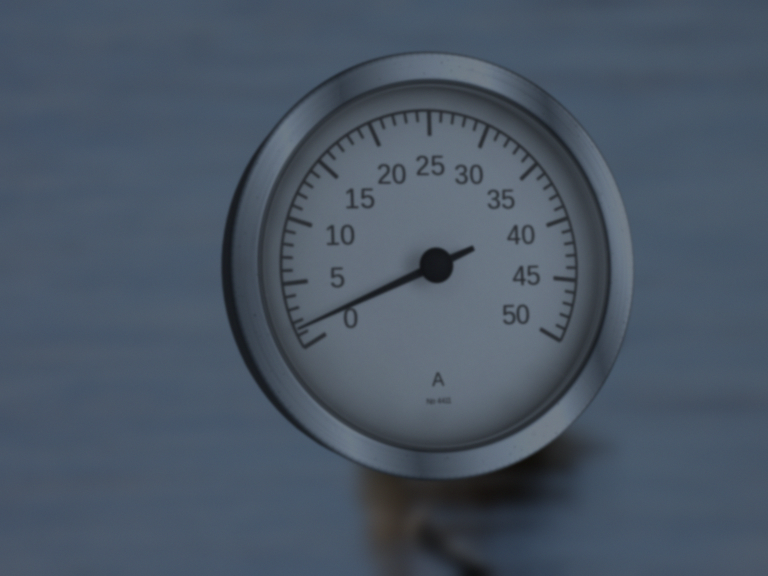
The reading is 1.5 A
